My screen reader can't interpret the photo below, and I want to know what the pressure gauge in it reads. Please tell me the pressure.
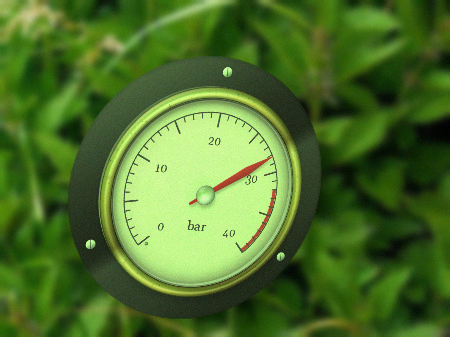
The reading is 28 bar
